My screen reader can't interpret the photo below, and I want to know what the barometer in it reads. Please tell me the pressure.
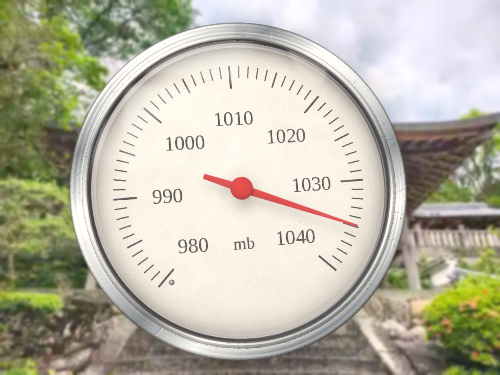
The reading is 1035 mbar
